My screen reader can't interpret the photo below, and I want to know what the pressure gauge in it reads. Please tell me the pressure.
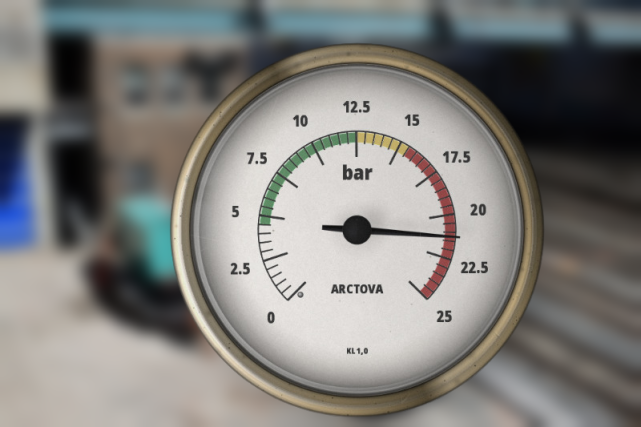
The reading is 21.25 bar
